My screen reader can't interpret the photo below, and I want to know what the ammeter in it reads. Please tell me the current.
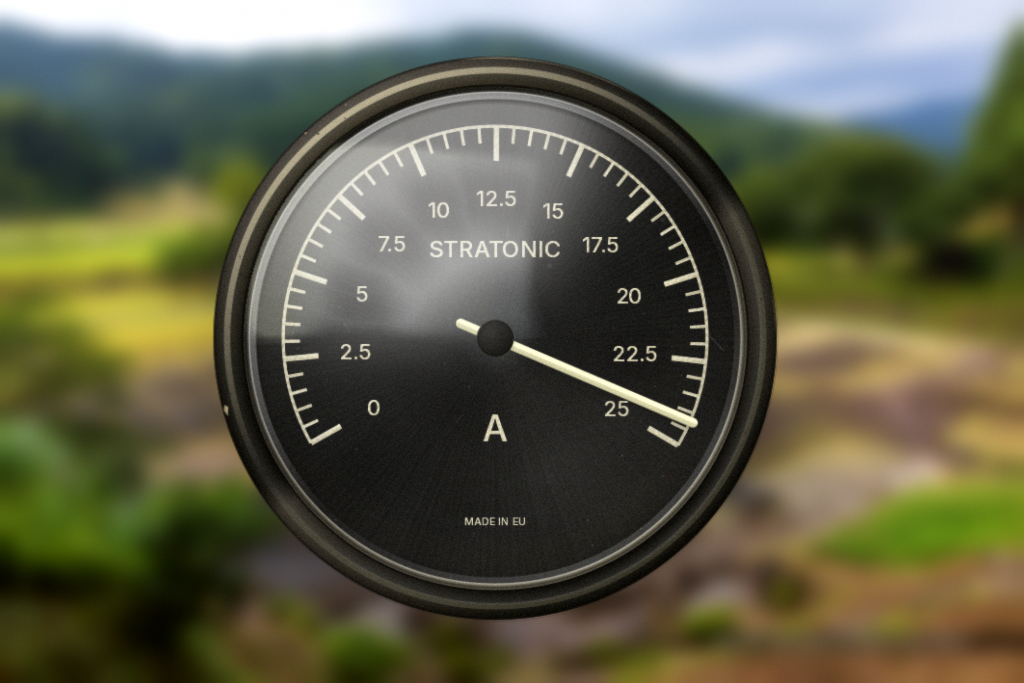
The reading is 24.25 A
